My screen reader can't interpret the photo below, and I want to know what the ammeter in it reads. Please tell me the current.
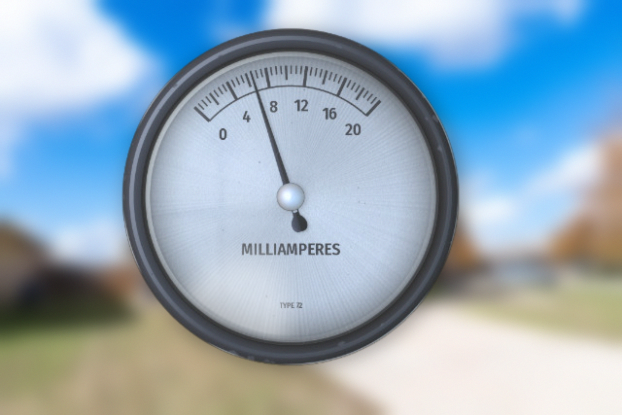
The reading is 6.5 mA
